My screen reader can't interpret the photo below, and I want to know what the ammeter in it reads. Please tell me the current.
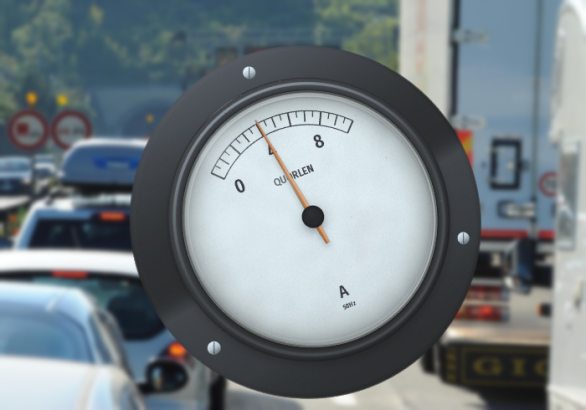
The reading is 4 A
